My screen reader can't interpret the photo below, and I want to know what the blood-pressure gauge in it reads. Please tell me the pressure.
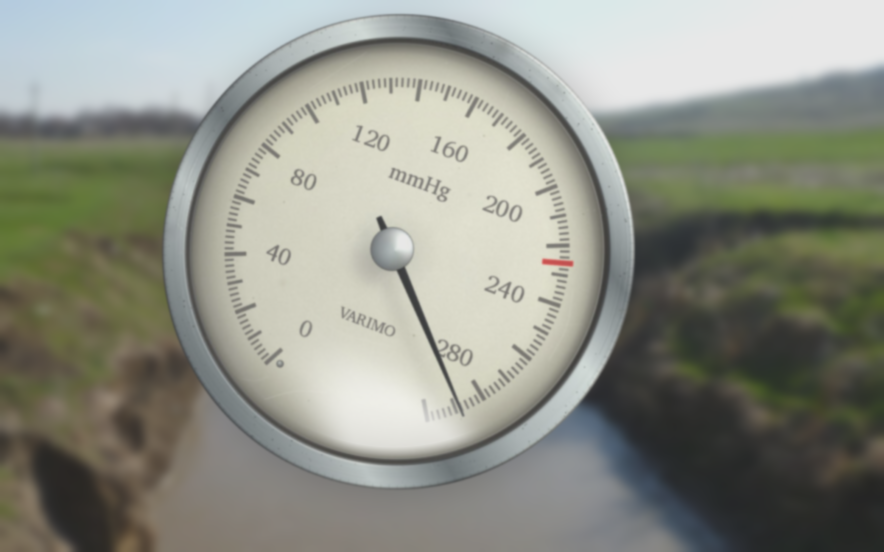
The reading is 288 mmHg
